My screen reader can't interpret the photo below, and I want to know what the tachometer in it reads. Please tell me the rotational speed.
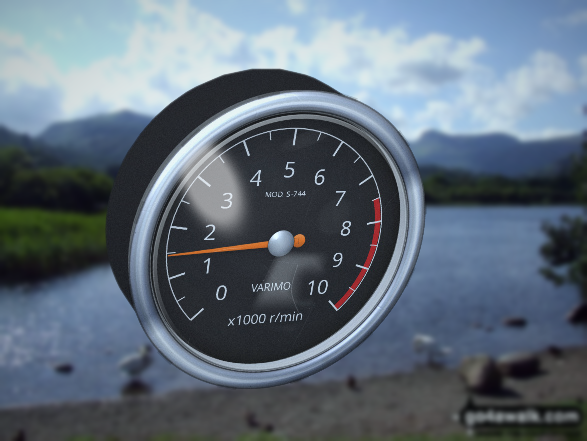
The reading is 1500 rpm
